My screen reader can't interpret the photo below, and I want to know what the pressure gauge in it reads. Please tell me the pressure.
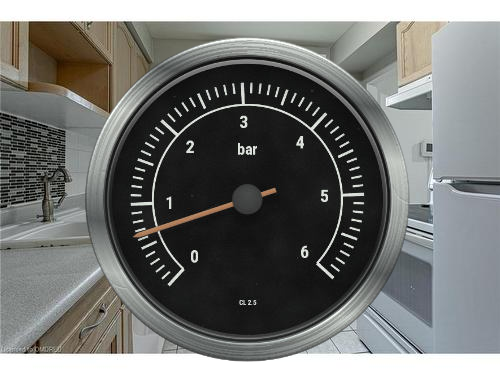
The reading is 0.65 bar
